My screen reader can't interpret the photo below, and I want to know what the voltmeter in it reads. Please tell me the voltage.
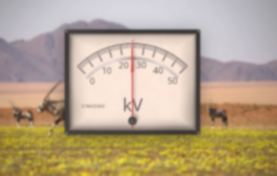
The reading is 25 kV
